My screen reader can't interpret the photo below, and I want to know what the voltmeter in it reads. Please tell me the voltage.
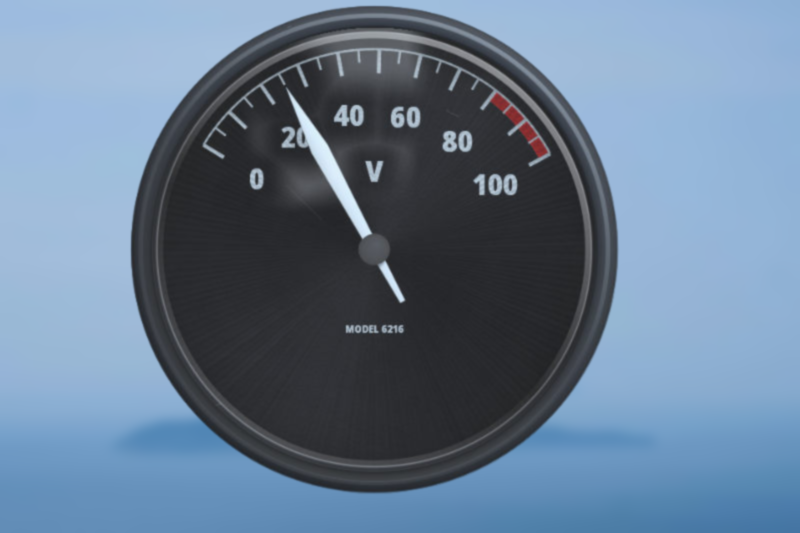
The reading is 25 V
